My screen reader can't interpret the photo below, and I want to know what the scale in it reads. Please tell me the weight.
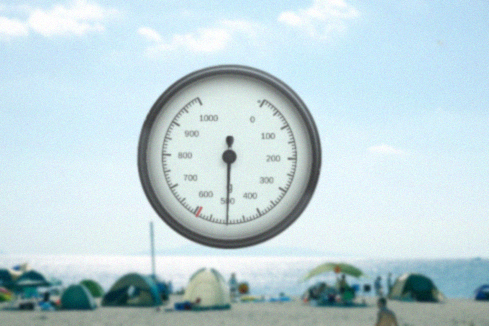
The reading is 500 g
